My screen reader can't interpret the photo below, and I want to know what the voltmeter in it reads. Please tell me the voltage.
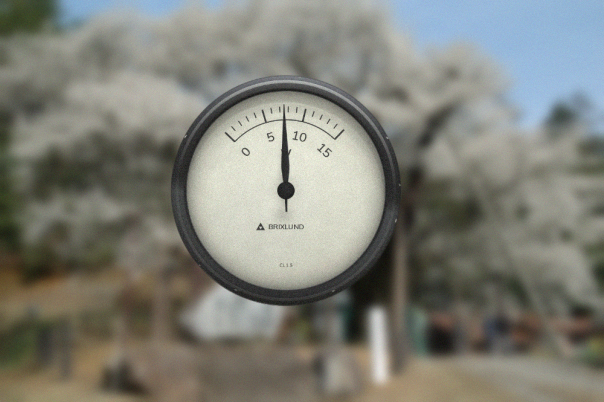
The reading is 7.5 V
